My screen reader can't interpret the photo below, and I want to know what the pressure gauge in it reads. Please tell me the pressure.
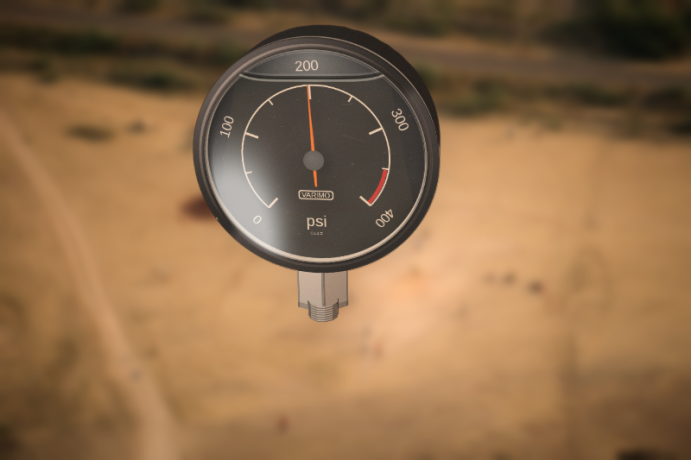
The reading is 200 psi
